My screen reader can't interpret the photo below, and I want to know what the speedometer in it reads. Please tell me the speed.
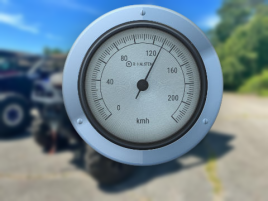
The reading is 130 km/h
